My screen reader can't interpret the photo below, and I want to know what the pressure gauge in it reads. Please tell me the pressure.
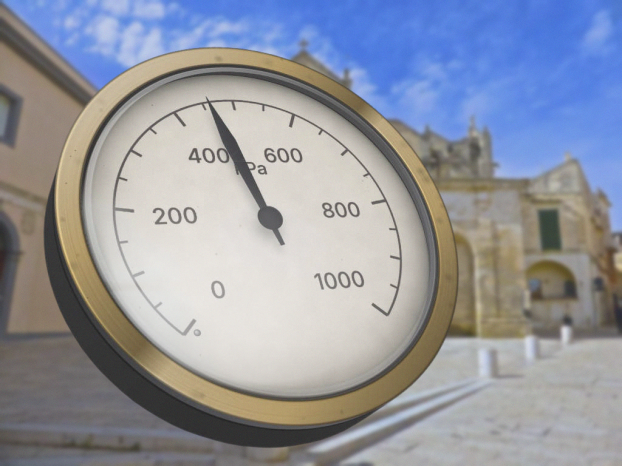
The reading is 450 kPa
